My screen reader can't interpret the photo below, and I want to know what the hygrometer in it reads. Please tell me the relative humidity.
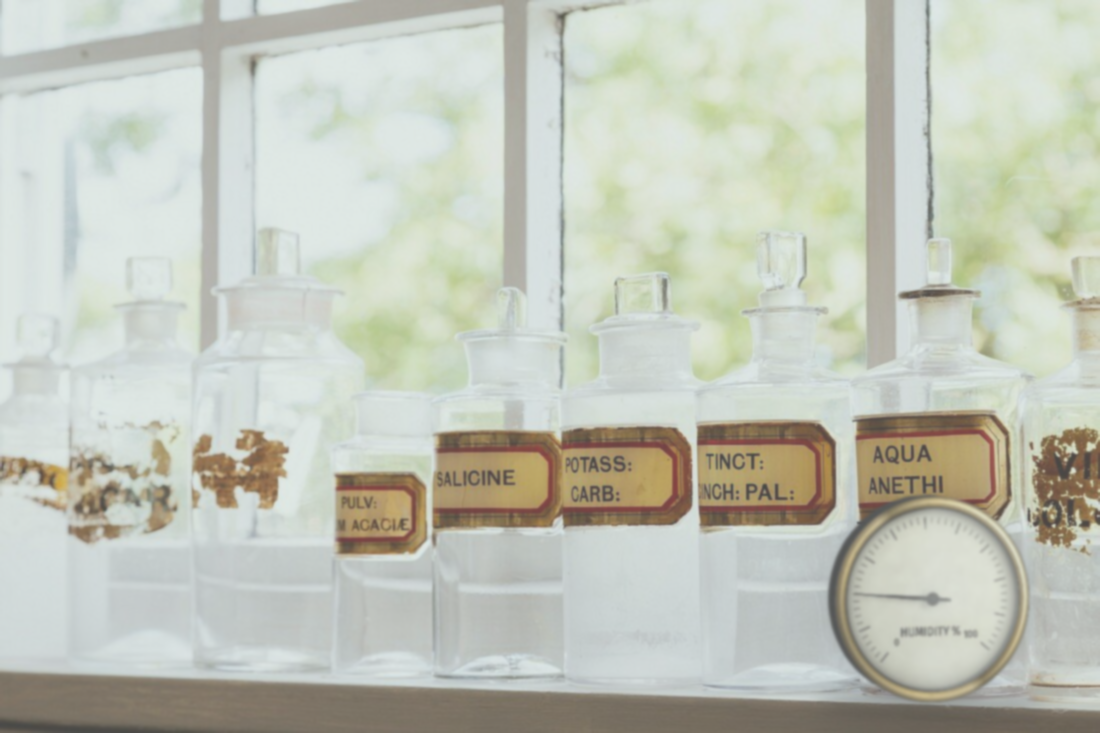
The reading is 20 %
